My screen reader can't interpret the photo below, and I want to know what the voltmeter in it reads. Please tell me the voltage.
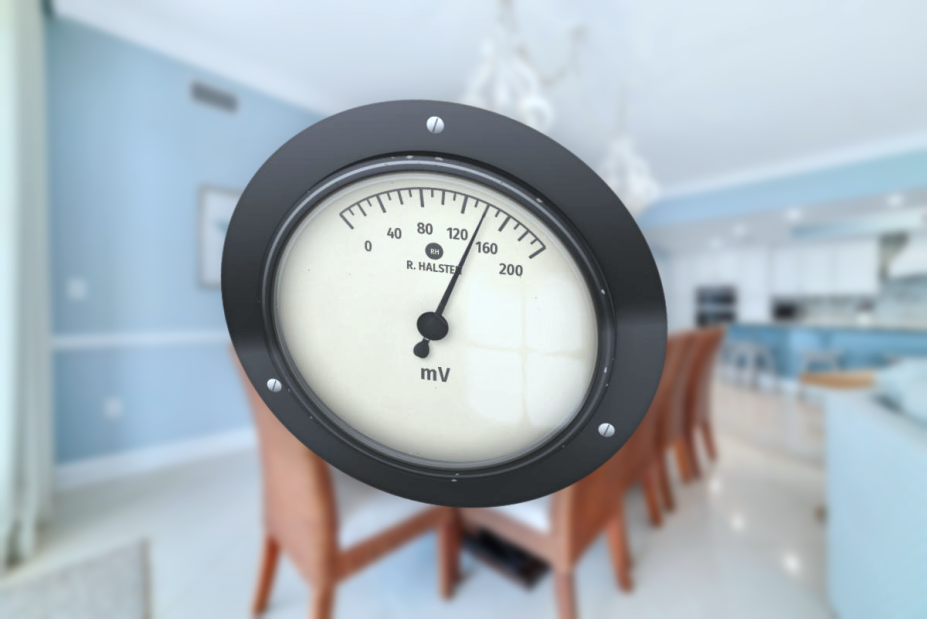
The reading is 140 mV
